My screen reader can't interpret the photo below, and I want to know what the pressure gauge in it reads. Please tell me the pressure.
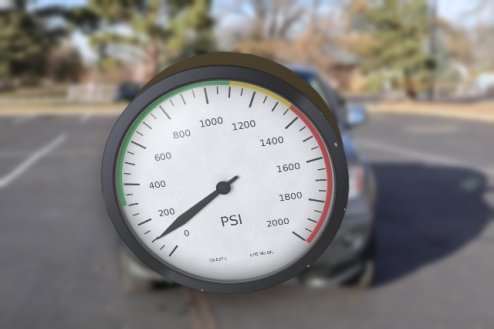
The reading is 100 psi
